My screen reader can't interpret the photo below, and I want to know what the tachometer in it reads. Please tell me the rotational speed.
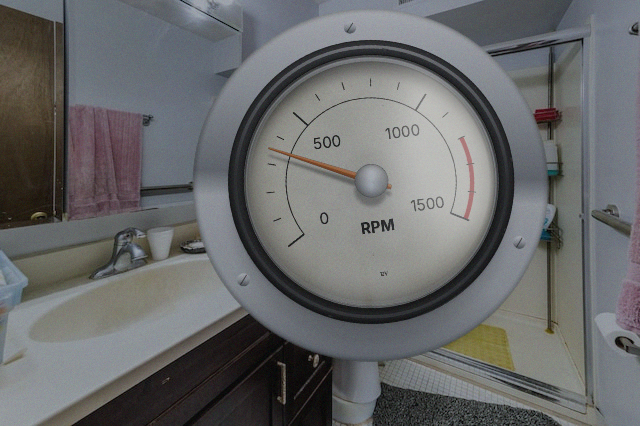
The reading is 350 rpm
